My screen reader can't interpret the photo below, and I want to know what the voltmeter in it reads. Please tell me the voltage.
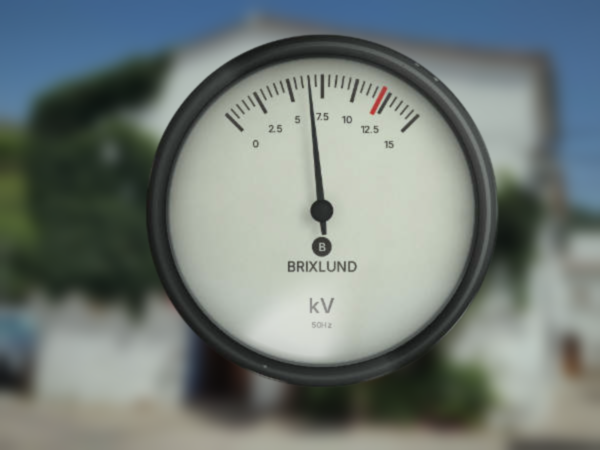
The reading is 6.5 kV
